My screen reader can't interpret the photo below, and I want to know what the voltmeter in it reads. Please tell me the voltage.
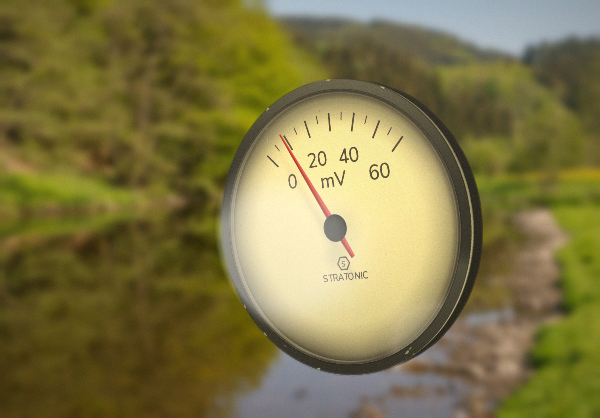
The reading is 10 mV
